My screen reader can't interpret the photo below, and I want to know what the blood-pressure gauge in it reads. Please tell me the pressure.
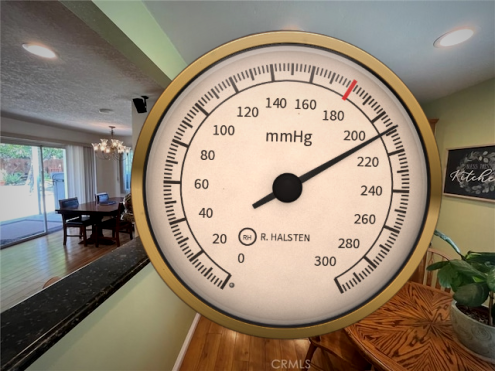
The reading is 208 mmHg
